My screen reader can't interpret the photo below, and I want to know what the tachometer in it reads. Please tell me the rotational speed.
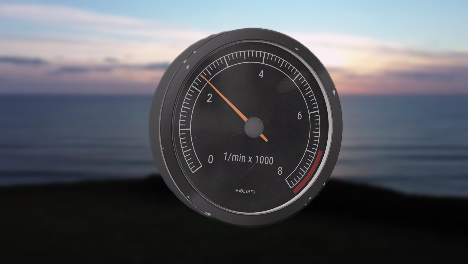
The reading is 2300 rpm
